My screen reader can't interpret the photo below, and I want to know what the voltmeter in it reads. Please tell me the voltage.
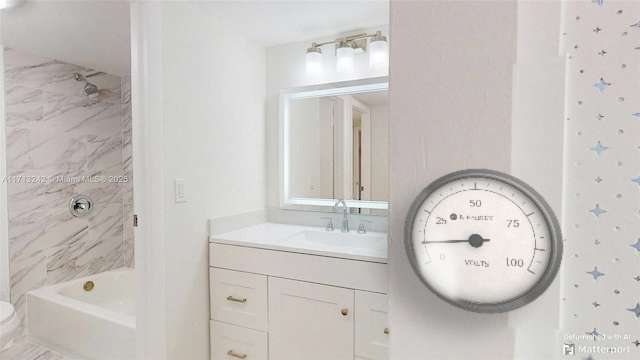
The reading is 10 V
